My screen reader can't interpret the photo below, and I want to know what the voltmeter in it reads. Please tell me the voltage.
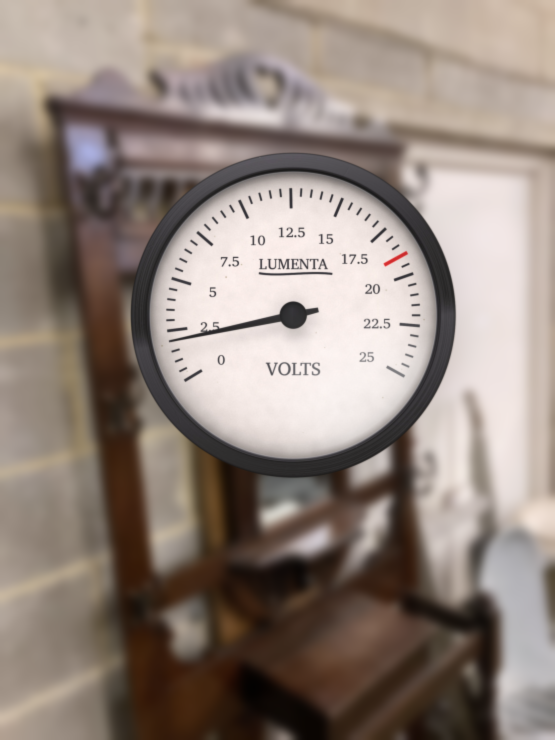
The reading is 2 V
